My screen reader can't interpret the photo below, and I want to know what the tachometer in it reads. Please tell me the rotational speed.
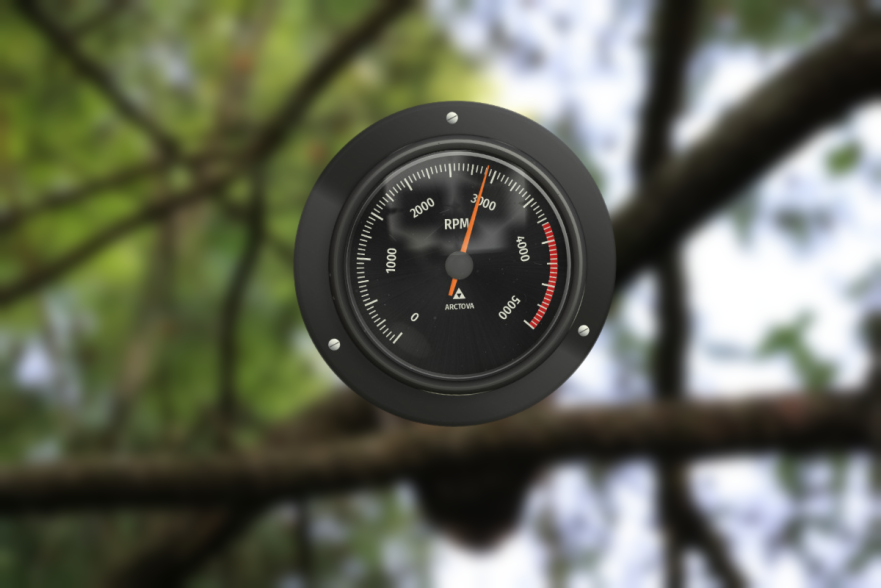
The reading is 2900 rpm
